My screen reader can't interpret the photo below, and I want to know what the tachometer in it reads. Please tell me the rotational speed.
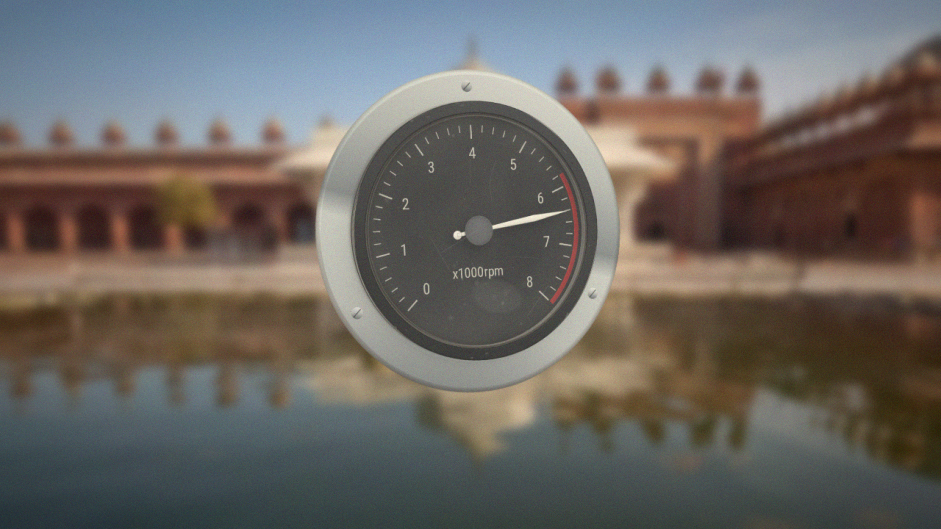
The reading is 6400 rpm
